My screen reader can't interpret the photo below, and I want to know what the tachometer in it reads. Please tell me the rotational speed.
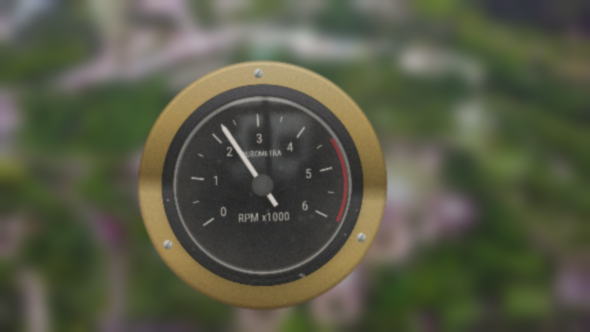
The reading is 2250 rpm
